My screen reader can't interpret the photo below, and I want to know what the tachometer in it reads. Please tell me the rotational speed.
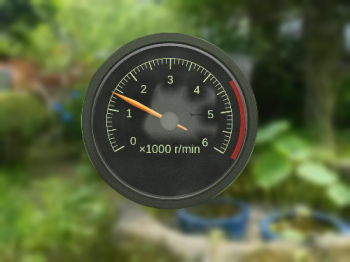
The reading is 1400 rpm
